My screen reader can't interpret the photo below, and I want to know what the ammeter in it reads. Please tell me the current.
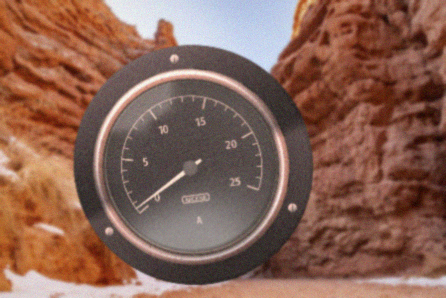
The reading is 0.5 A
